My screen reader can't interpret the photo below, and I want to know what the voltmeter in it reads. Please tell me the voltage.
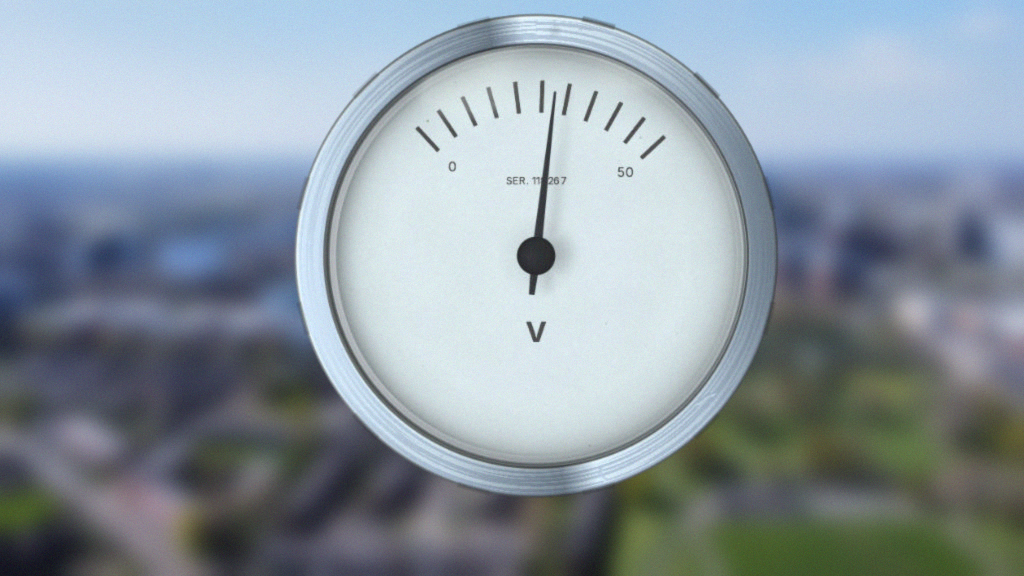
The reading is 27.5 V
